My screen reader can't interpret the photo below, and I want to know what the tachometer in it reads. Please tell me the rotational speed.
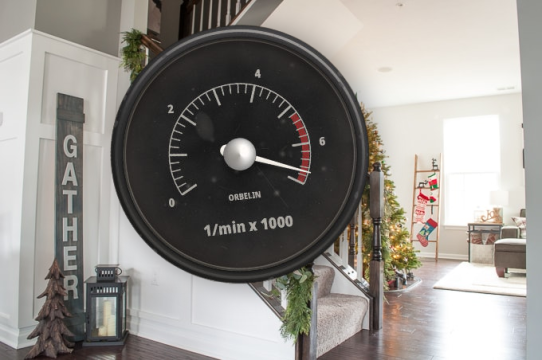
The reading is 6700 rpm
